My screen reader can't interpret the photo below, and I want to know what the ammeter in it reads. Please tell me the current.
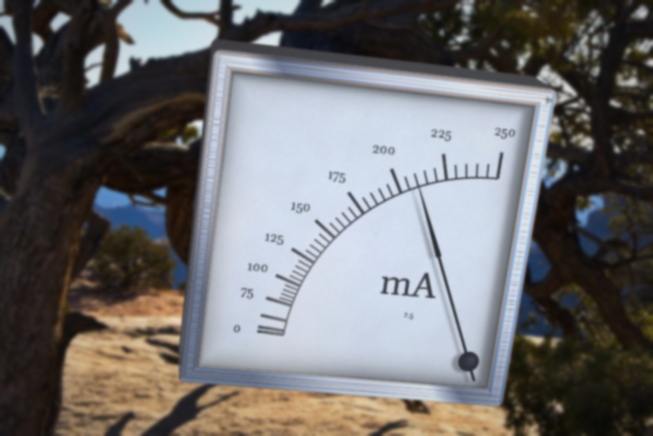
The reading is 210 mA
